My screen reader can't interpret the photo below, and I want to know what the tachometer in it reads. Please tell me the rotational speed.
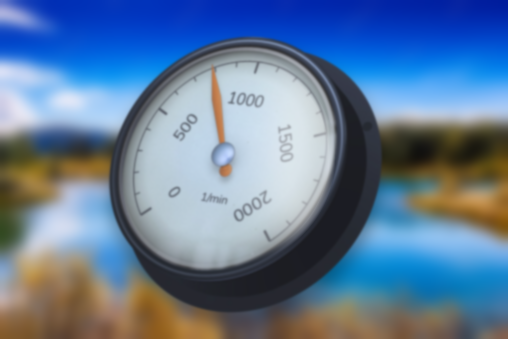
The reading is 800 rpm
